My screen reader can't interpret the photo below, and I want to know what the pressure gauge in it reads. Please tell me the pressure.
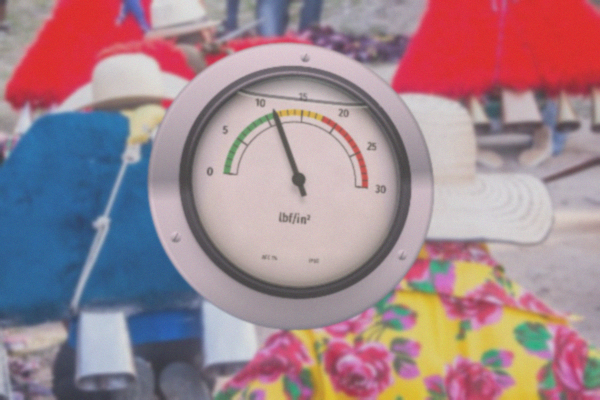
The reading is 11 psi
